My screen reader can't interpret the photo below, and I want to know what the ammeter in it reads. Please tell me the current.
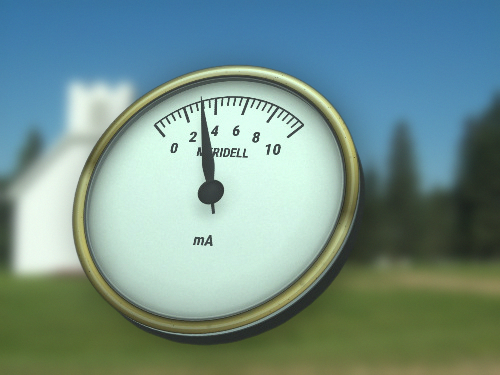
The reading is 3.2 mA
